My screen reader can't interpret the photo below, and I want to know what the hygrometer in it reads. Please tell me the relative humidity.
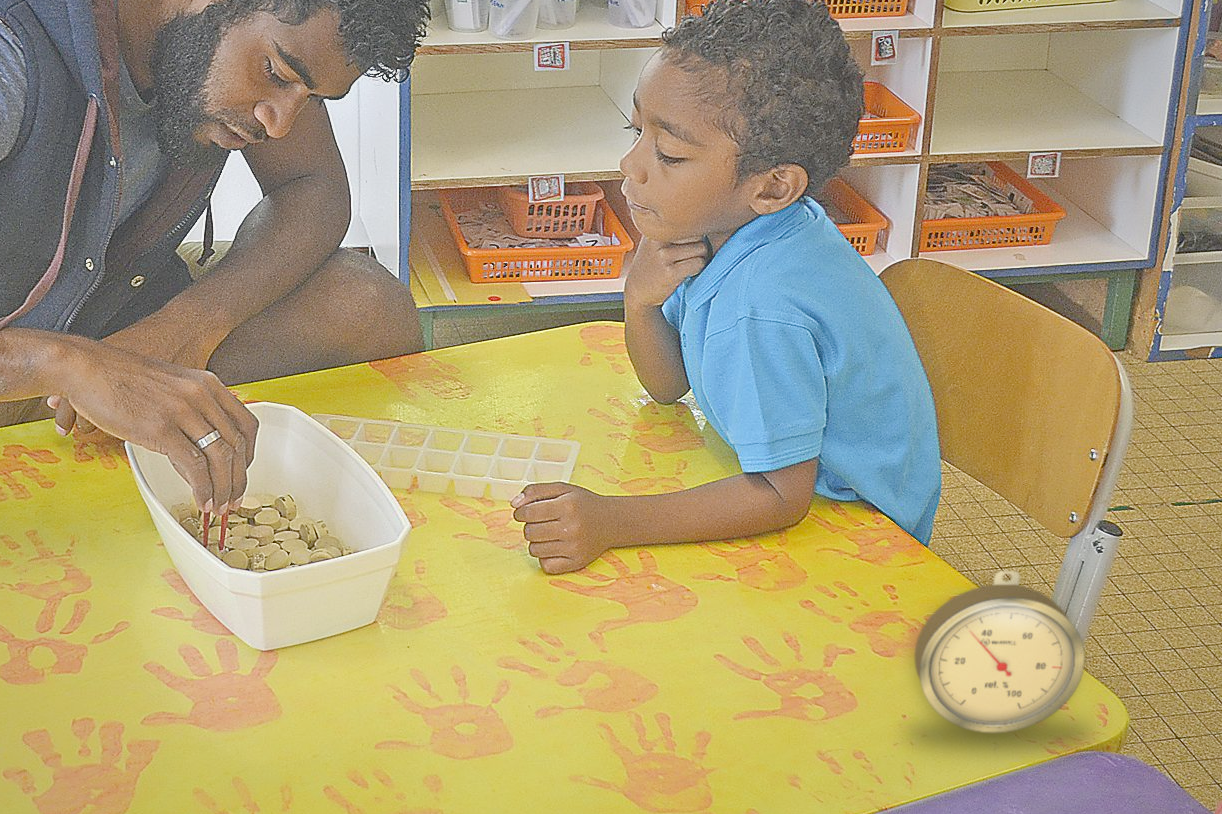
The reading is 35 %
